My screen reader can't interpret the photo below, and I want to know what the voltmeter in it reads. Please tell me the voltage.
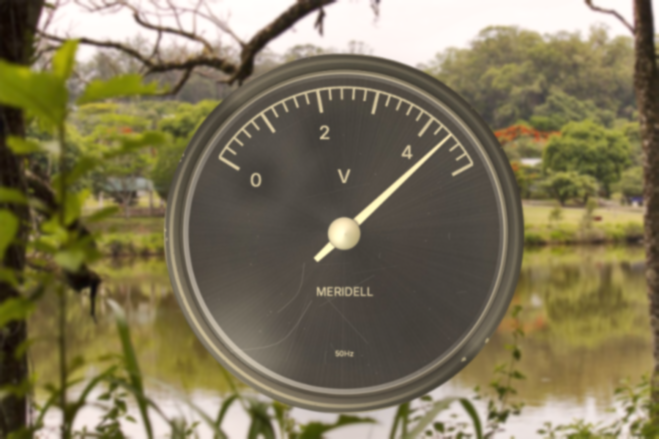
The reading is 4.4 V
